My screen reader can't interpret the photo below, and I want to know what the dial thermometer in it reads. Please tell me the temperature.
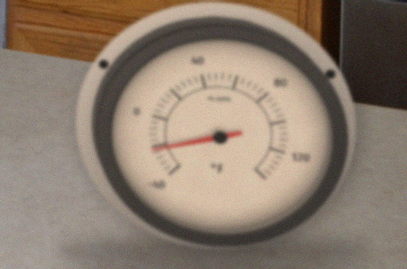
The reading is -20 °F
